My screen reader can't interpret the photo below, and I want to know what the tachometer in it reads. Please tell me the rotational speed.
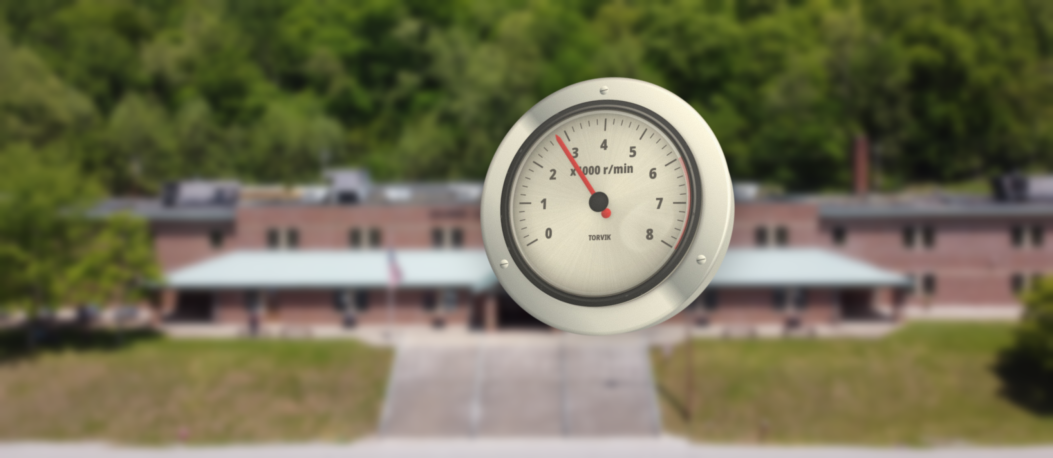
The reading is 2800 rpm
